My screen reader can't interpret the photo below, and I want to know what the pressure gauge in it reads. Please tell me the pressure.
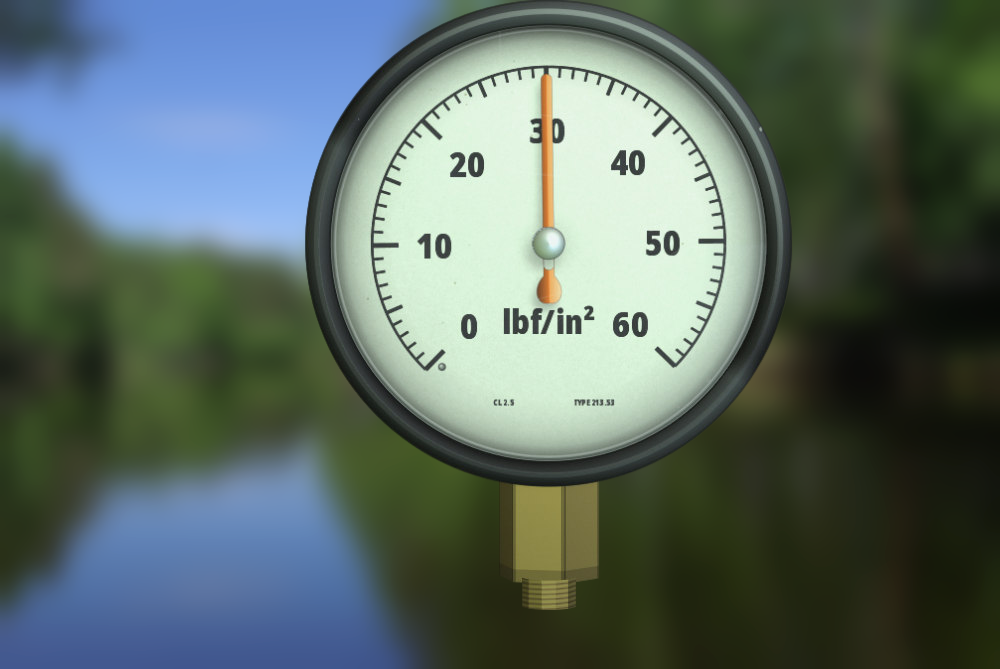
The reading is 30 psi
